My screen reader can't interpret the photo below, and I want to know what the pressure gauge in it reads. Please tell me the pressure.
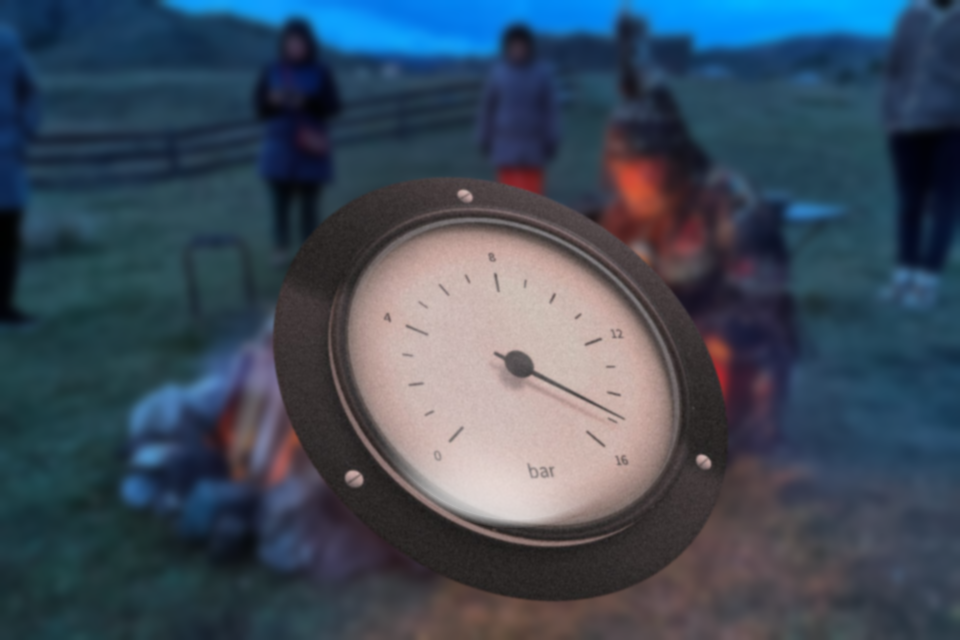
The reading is 15 bar
